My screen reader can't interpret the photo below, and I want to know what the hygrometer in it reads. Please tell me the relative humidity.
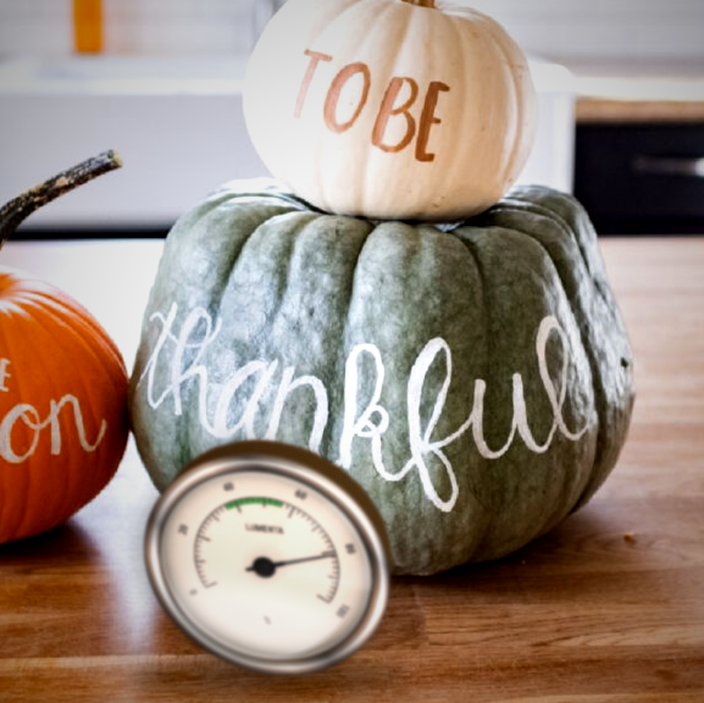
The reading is 80 %
